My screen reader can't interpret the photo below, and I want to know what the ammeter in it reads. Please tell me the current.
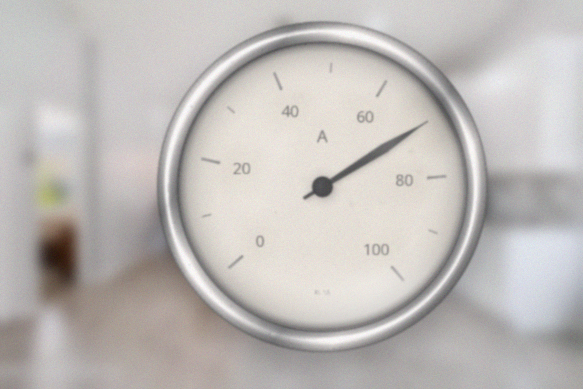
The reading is 70 A
